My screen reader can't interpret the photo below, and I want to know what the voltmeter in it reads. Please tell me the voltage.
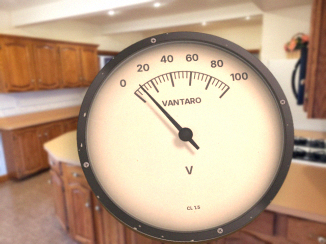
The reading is 8 V
